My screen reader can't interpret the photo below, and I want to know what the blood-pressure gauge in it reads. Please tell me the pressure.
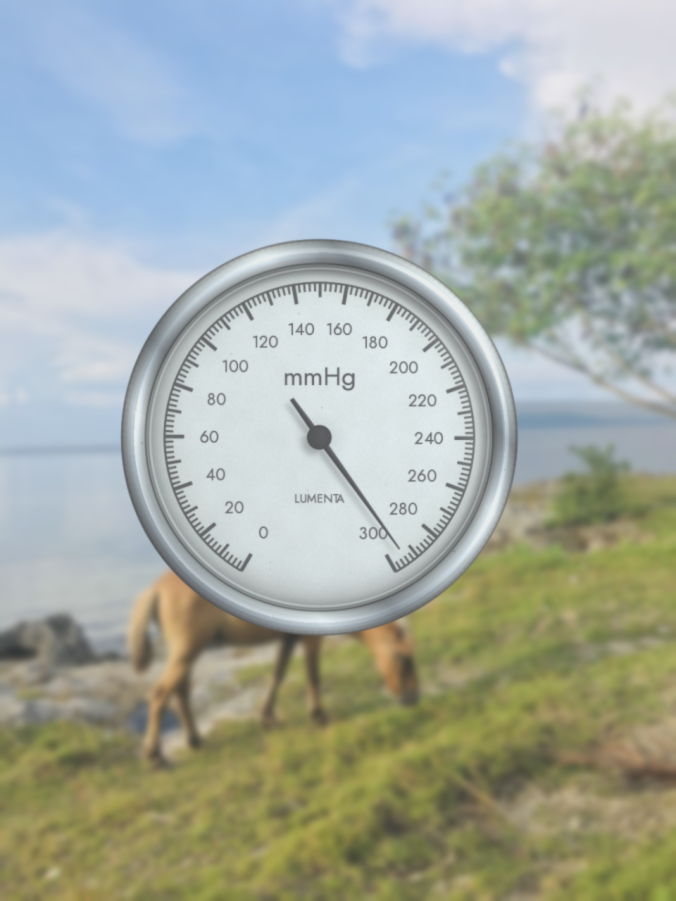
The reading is 294 mmHg
